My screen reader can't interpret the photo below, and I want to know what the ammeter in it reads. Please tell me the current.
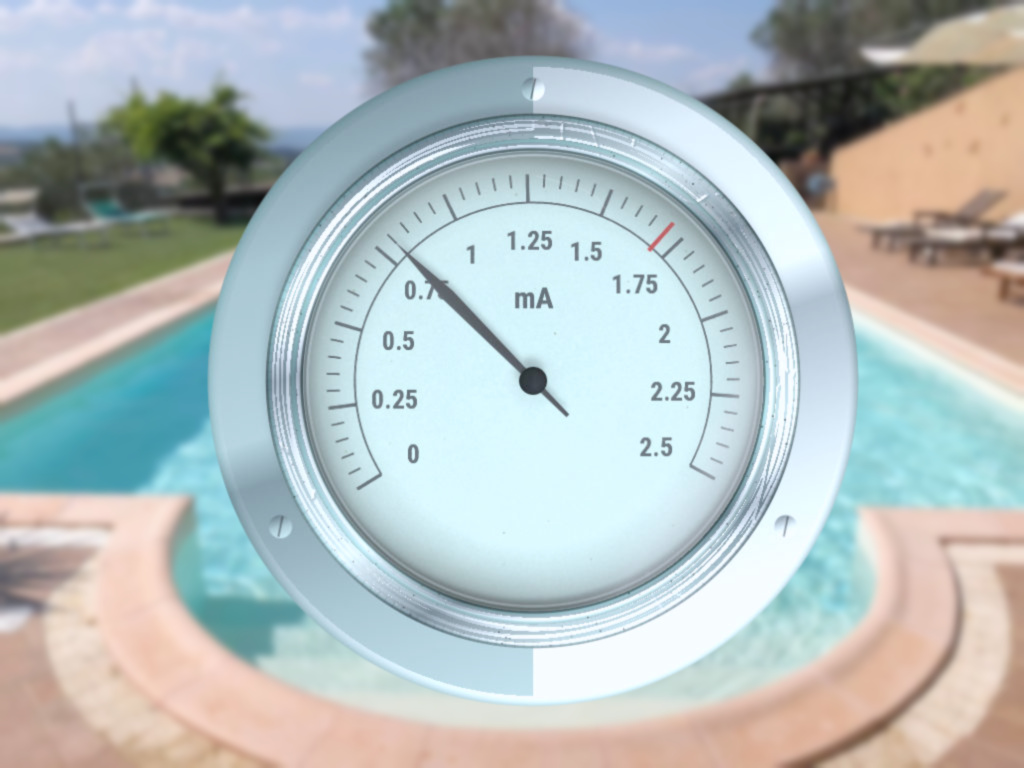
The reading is 0.8 mA
